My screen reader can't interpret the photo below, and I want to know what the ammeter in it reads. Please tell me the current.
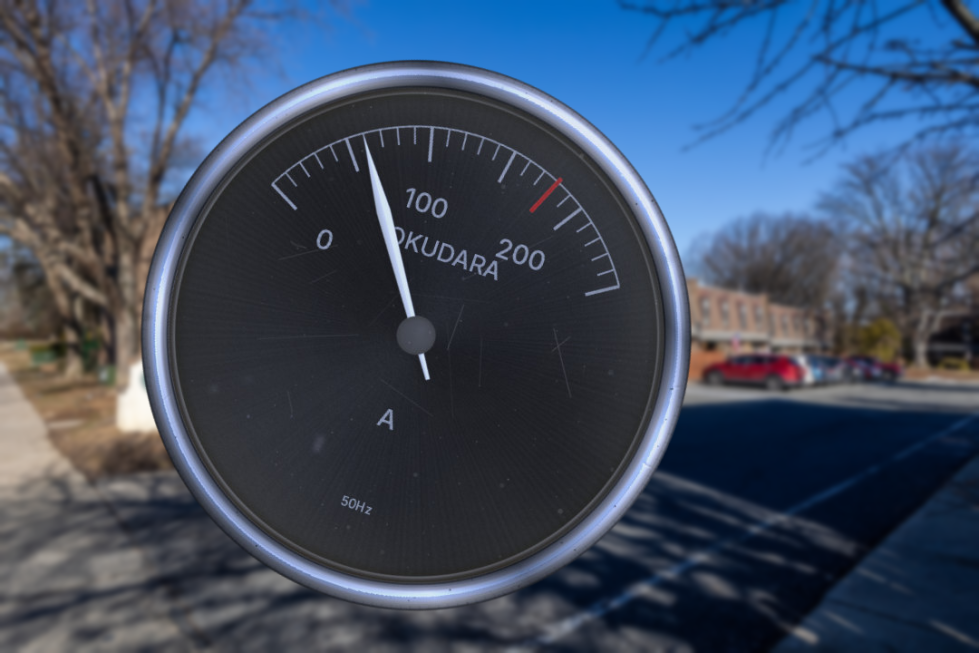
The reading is 60 A
